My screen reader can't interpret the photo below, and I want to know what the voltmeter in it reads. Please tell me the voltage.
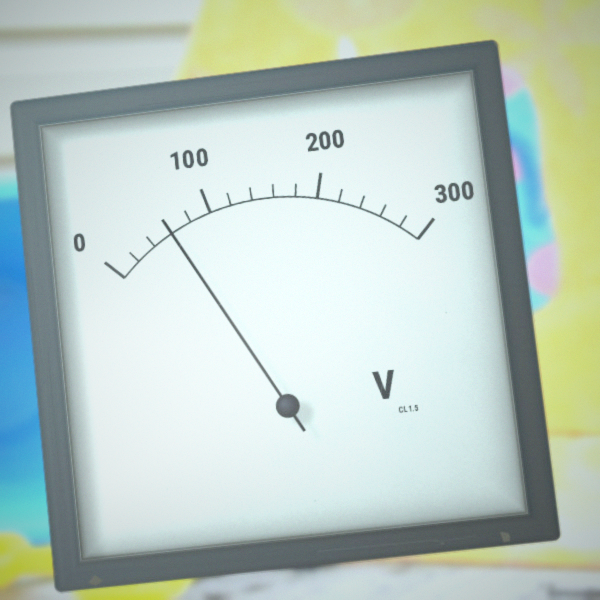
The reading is 60 V
